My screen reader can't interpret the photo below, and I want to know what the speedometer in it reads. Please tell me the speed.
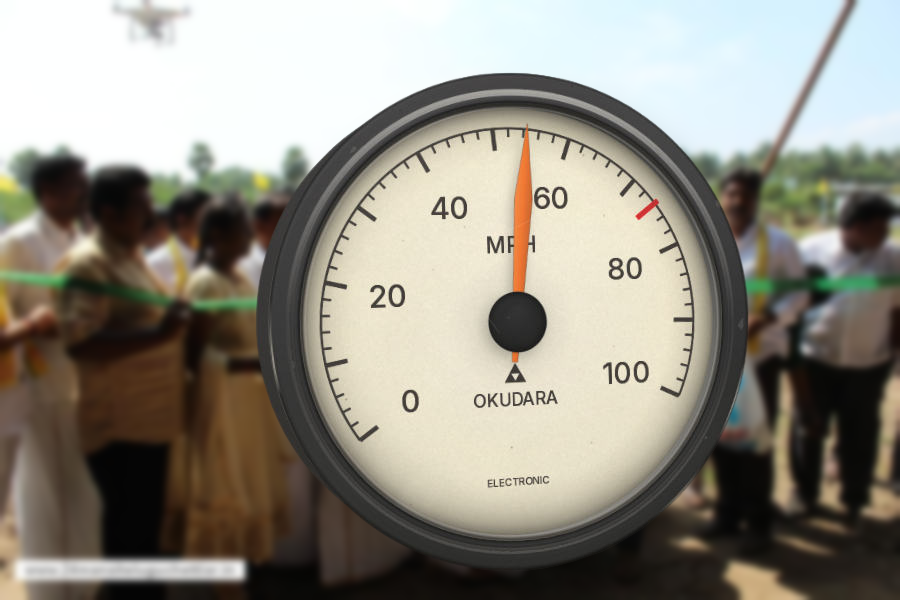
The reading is 54 mph
